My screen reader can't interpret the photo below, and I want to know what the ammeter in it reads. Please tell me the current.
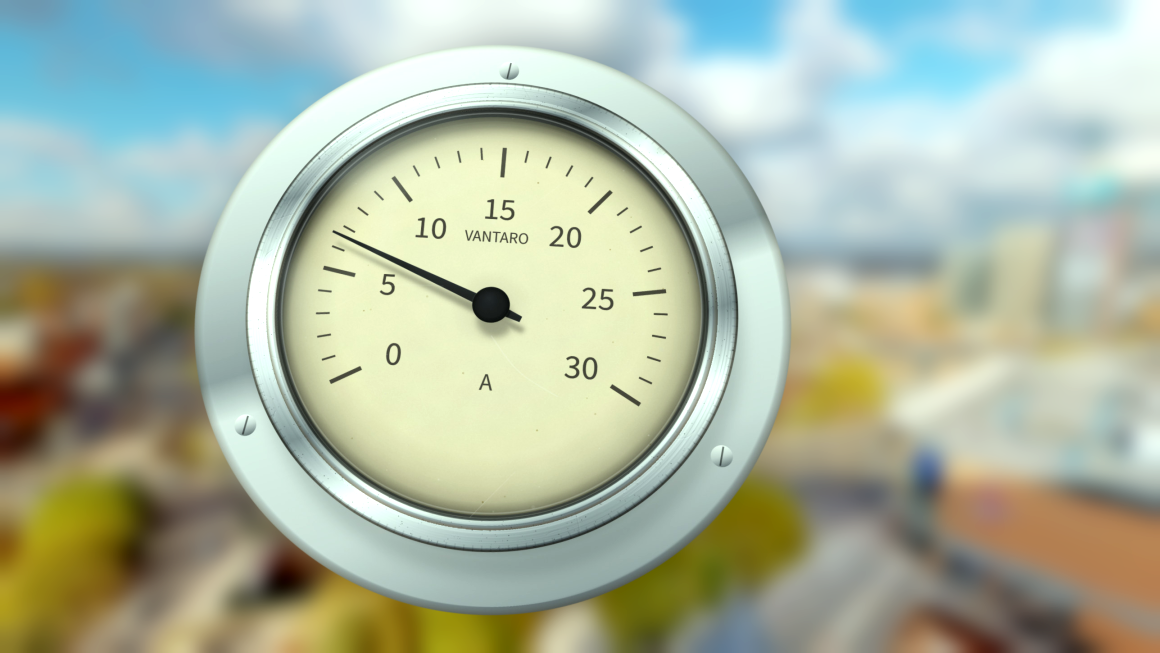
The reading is 6.5 A
